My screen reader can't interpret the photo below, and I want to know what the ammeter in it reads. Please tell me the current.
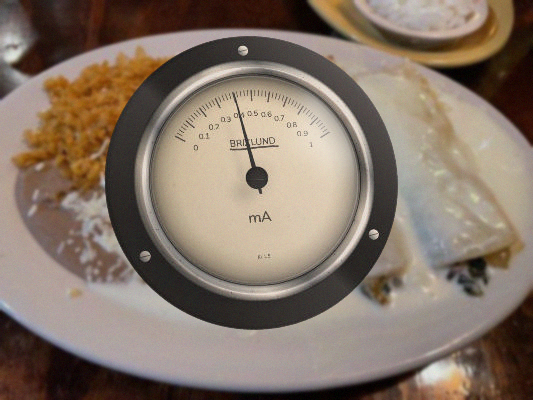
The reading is 0.4 mA
